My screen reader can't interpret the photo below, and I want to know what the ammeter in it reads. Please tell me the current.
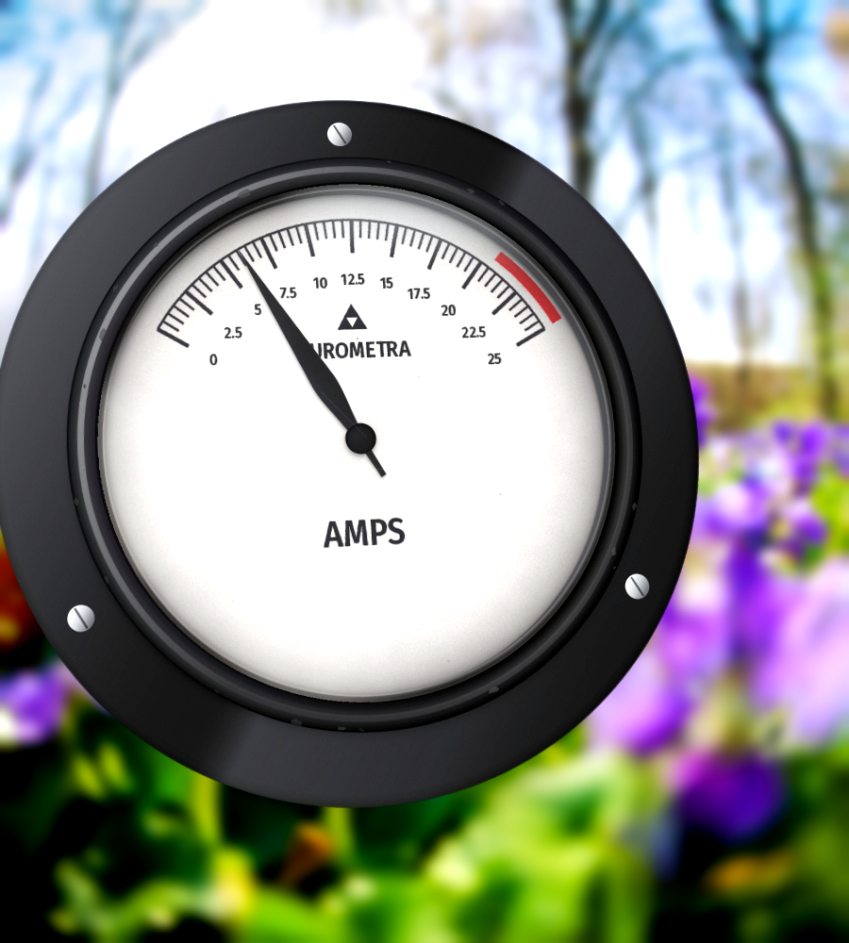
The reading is 6 A
